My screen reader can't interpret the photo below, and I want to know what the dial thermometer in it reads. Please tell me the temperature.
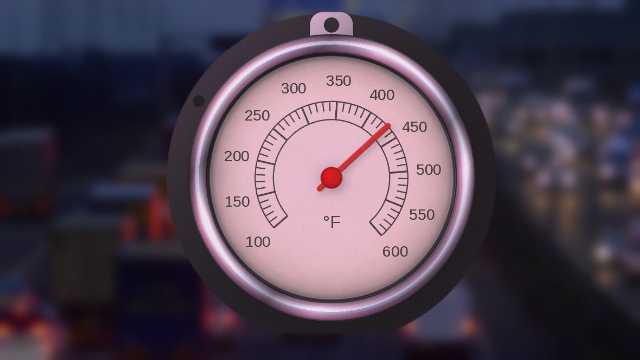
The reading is 430 °F
